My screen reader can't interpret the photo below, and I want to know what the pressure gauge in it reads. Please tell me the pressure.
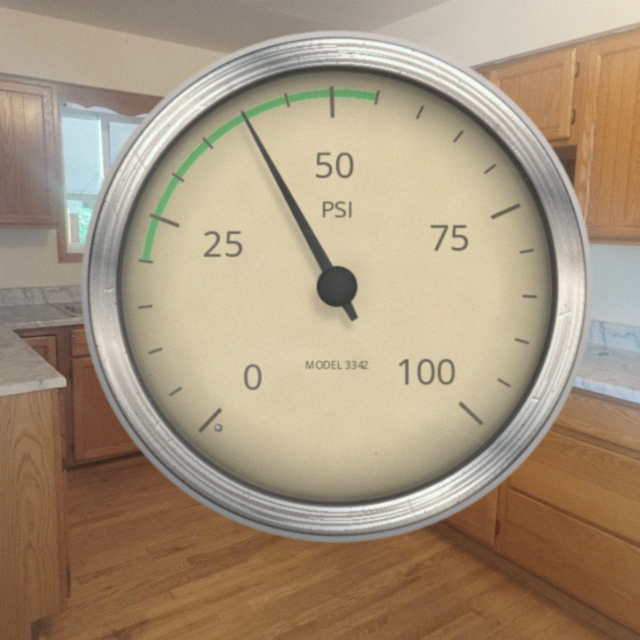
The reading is 40 psi
